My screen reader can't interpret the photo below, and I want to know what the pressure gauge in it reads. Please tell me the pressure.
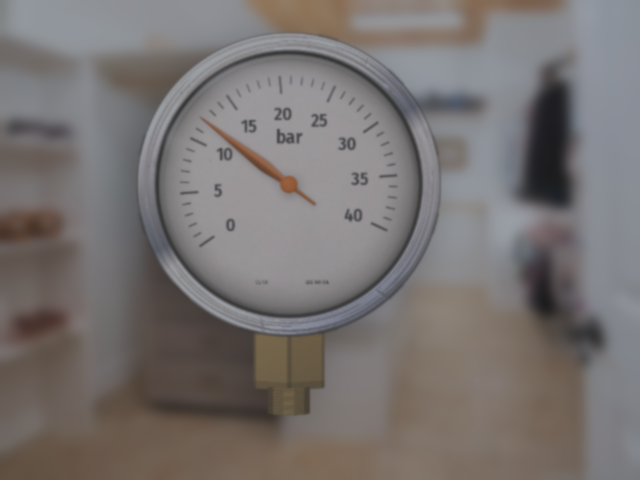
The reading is 12 bar
